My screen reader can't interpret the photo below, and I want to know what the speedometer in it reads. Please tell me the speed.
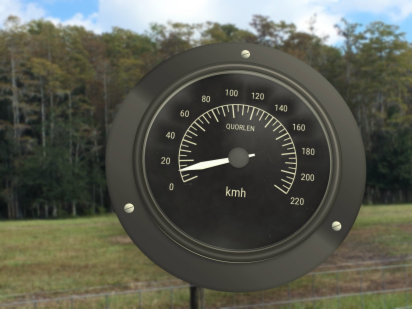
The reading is 10 km/h
